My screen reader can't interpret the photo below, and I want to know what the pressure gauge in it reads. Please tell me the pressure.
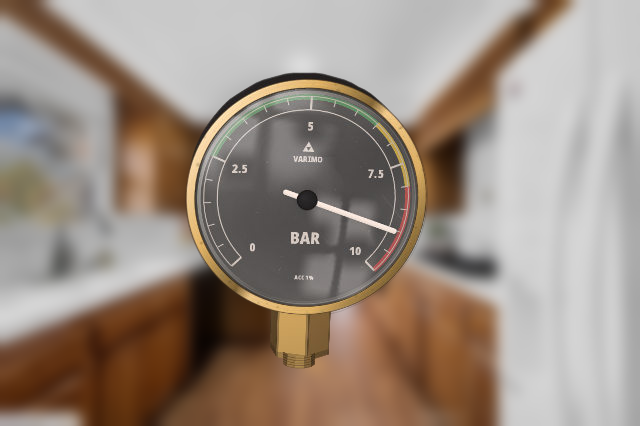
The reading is 9 bar
